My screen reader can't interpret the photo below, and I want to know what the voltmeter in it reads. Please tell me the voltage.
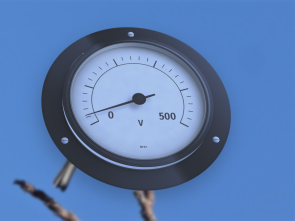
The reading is 20 V
